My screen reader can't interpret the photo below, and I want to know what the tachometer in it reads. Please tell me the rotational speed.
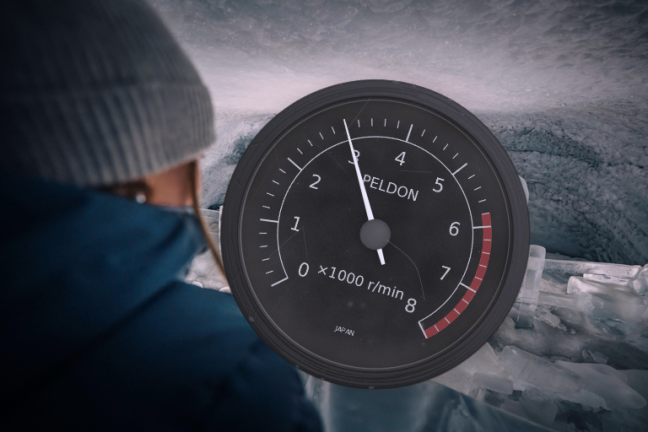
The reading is 3000 rpm
